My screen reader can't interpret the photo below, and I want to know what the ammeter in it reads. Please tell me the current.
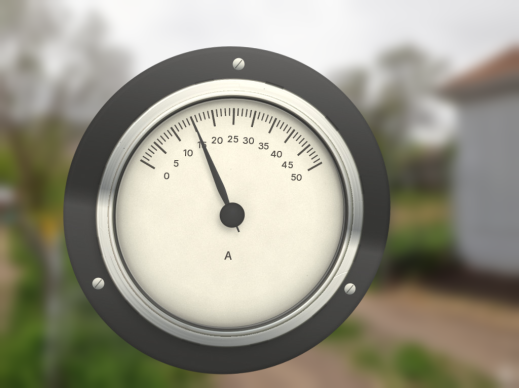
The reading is 15 A
